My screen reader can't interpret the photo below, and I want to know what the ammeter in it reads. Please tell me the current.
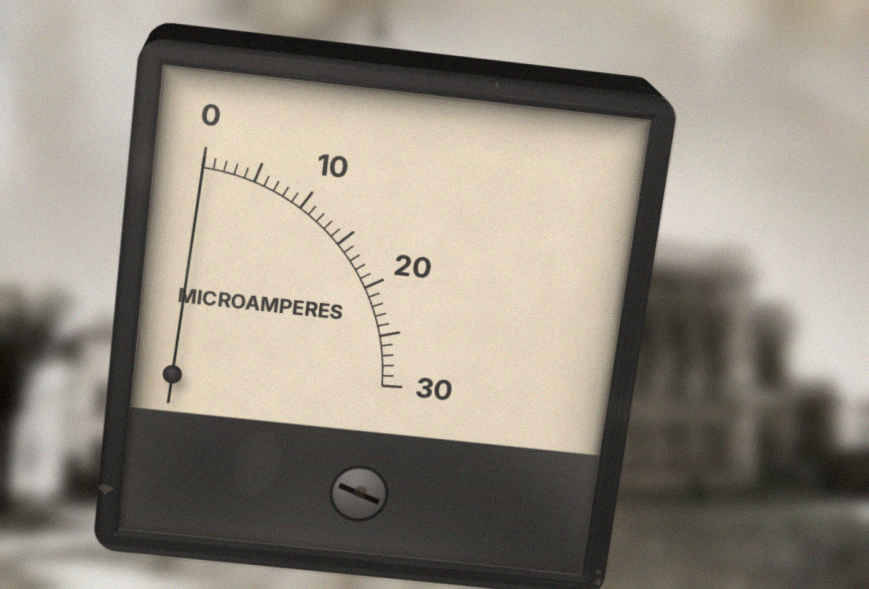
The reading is 0 µA
